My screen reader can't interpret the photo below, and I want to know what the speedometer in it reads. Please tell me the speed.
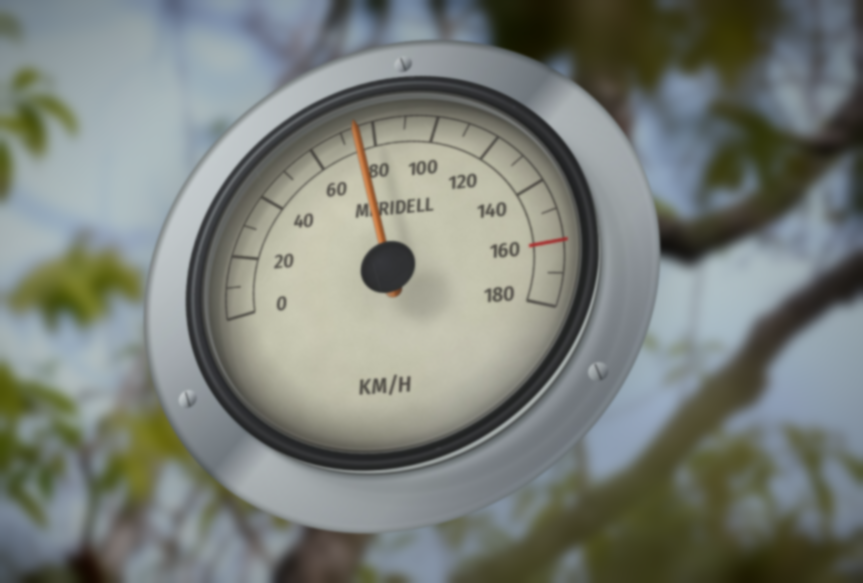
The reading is 75 km/h
